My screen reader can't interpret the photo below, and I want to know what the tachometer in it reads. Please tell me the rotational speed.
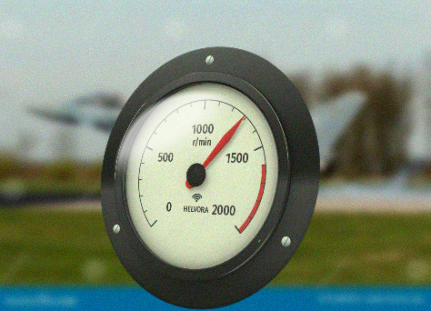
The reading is 1300 rpm
